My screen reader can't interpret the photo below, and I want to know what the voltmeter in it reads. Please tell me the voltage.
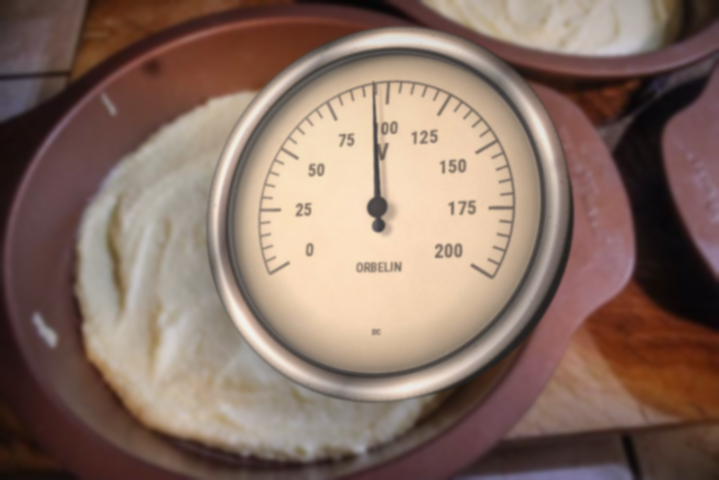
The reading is 95 V
